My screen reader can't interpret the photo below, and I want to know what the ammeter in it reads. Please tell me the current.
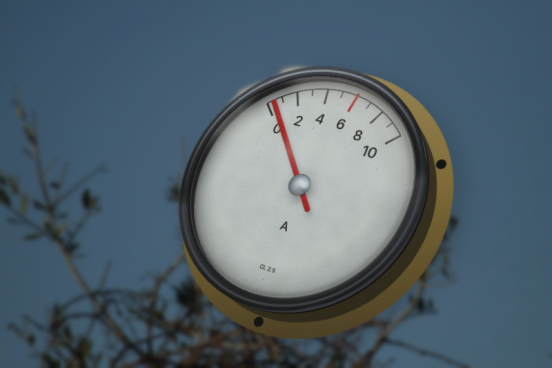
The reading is 0.5 A
